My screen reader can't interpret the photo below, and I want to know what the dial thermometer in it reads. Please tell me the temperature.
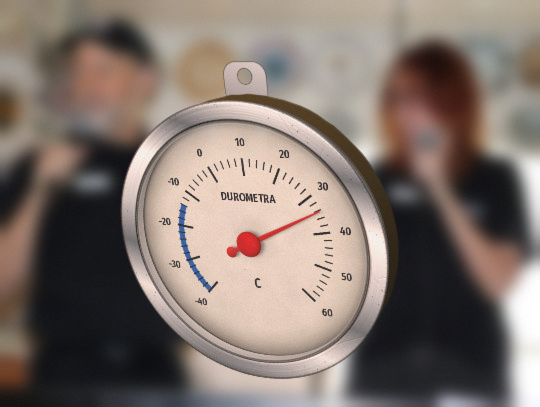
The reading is 34 °C
